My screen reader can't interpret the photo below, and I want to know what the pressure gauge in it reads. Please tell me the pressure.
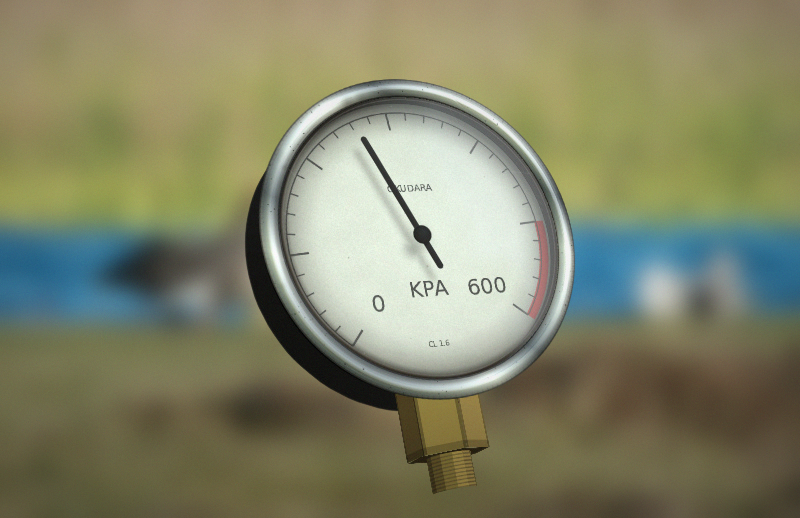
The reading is 260 kPa
